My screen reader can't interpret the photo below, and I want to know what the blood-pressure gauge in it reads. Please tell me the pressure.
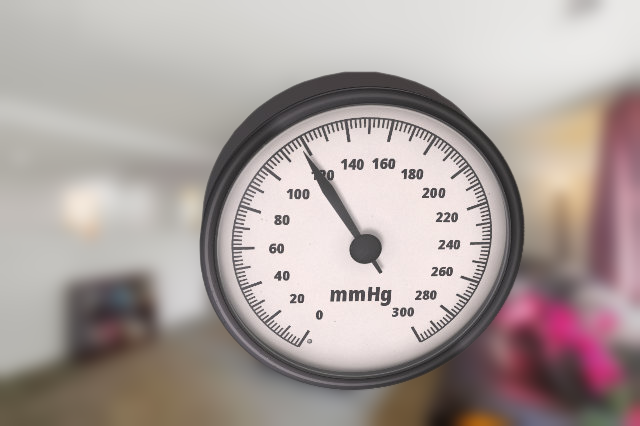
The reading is 118 mmHg
